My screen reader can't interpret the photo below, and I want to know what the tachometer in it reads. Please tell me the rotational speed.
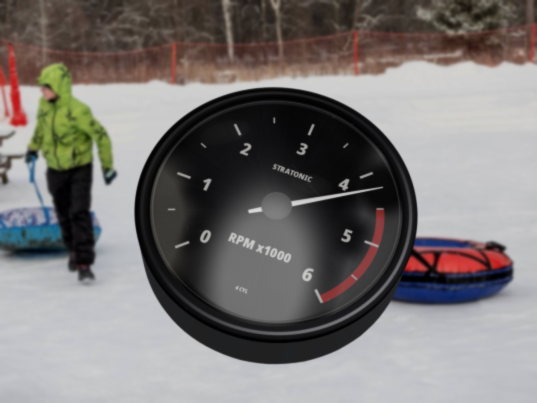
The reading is 4250 rpm
